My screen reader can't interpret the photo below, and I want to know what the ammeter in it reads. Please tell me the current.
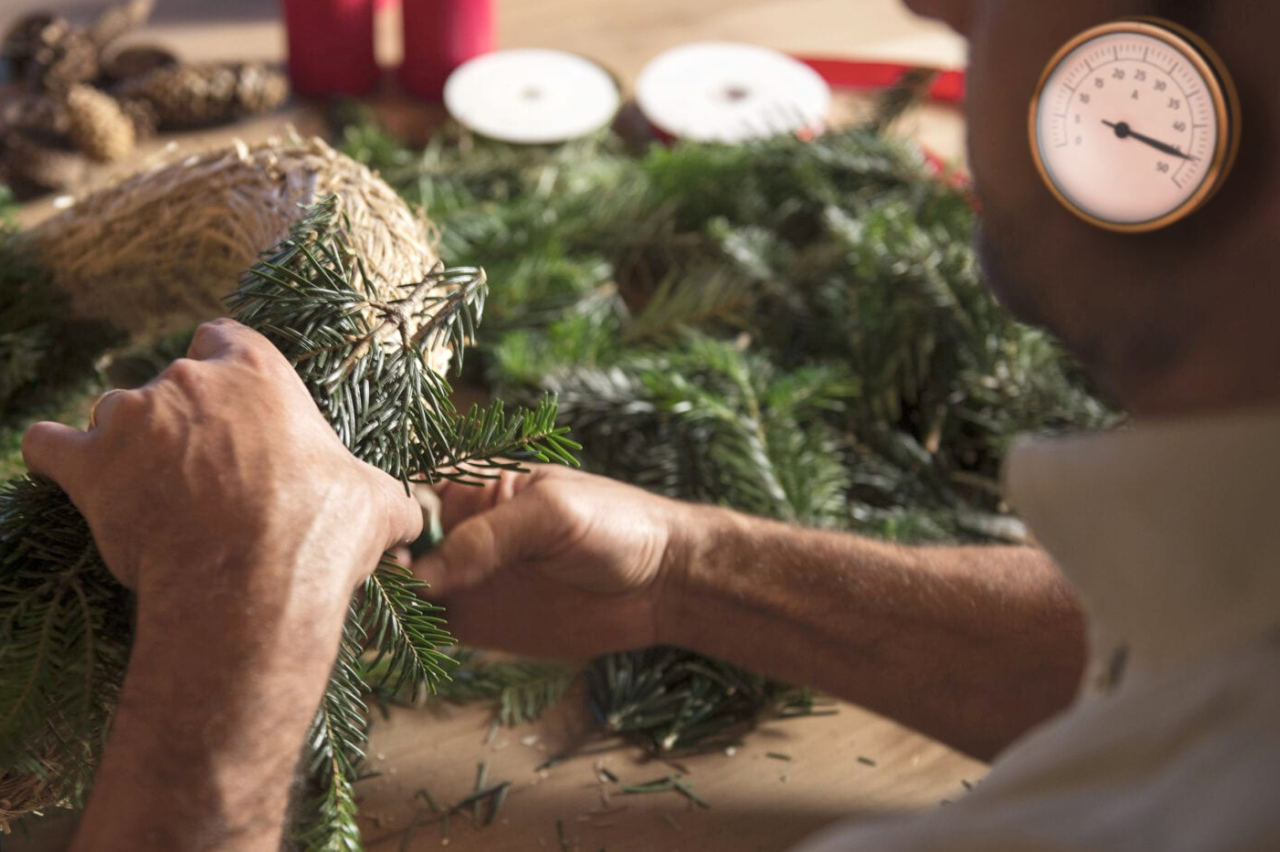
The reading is 45 A
